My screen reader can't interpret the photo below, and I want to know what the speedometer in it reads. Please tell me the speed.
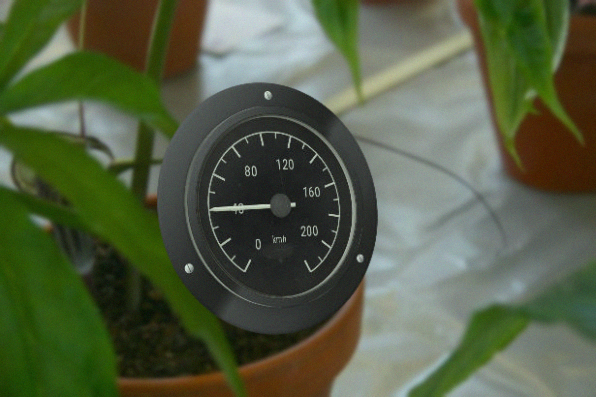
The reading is 40 km/h
